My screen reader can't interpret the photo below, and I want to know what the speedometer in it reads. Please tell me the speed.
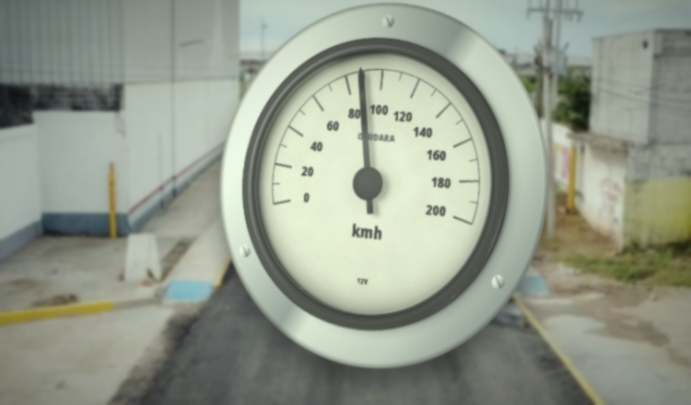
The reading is 90 km/h
